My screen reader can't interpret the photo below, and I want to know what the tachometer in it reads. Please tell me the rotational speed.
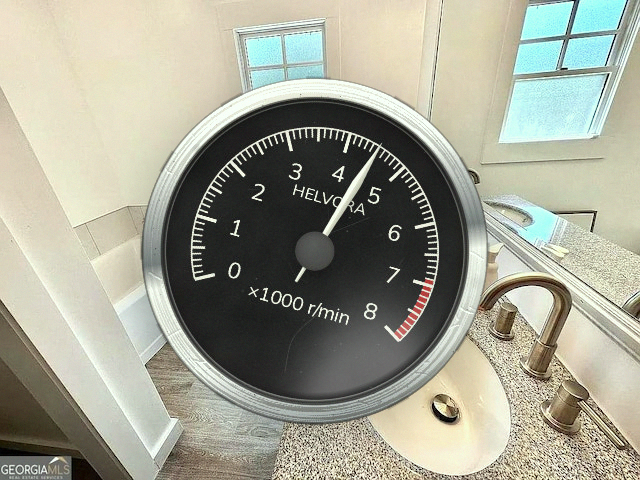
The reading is 4500 rpm
